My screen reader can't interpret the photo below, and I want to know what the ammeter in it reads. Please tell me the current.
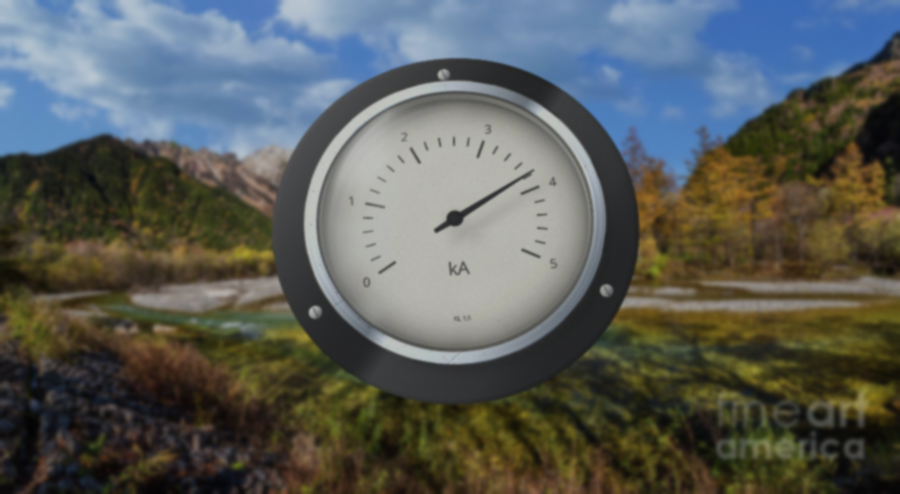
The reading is 3.8 kA
